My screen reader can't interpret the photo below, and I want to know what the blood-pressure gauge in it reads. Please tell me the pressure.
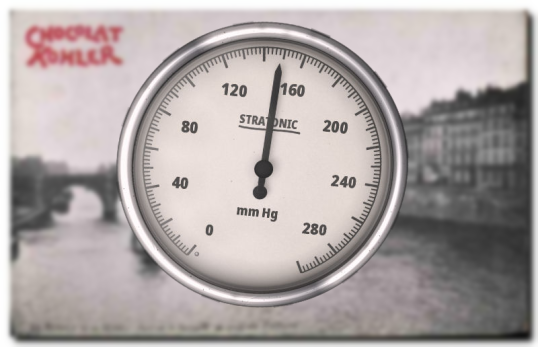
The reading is 148 mmHg
